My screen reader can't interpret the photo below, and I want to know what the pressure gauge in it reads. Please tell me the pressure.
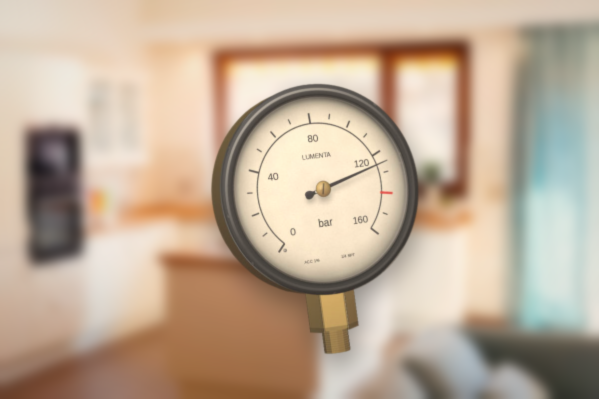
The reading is 125 bar
